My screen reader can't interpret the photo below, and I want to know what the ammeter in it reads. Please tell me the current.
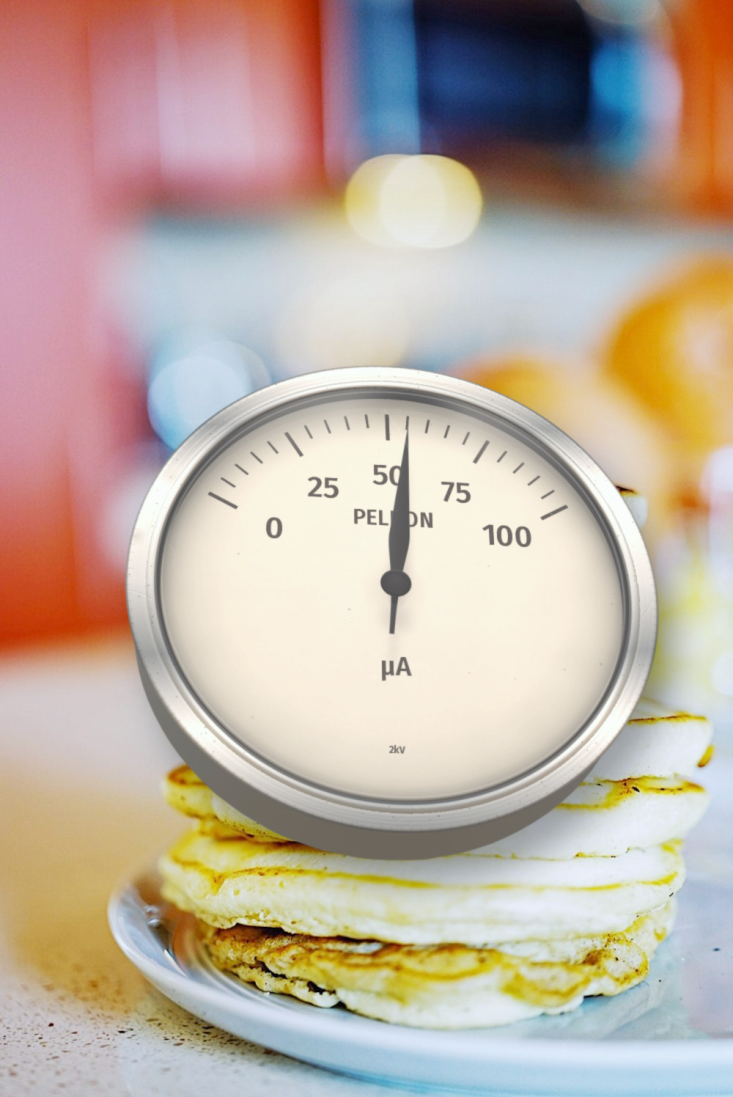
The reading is 55 µA
